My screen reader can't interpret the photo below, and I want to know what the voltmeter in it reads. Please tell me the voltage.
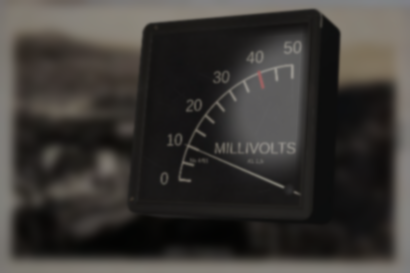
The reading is 10 mV
